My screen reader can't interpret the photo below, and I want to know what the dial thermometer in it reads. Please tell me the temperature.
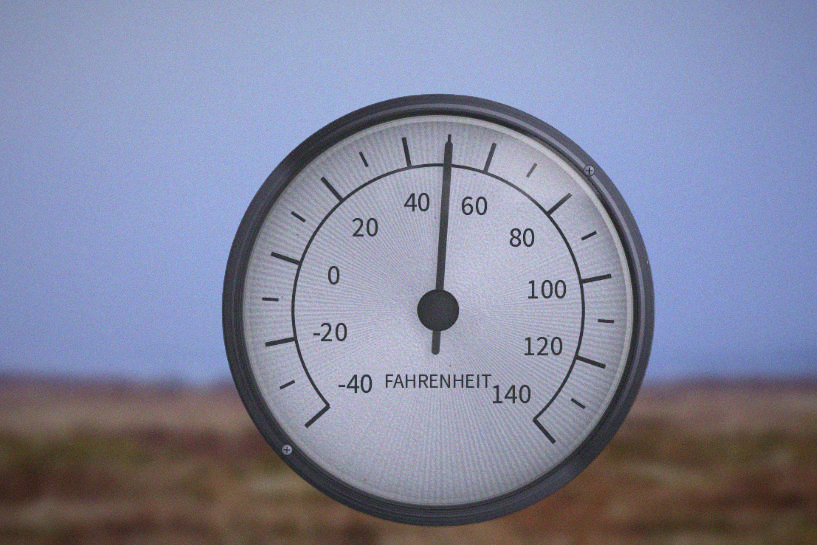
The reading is 50 °F
